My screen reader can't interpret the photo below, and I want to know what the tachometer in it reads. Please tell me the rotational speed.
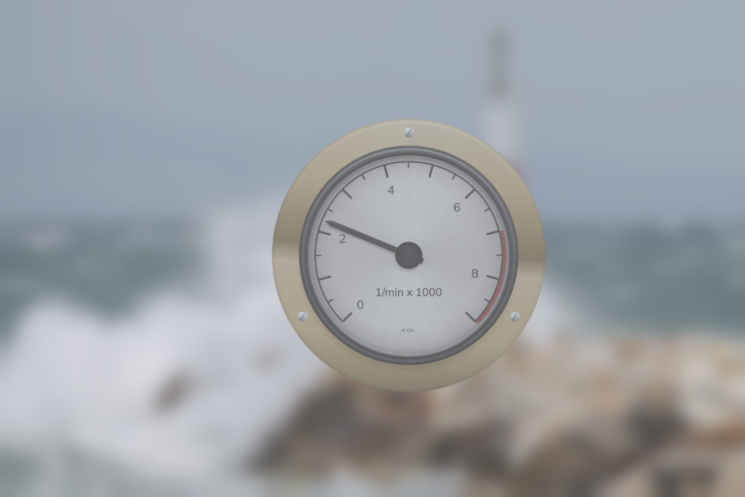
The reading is 2250 rpm
